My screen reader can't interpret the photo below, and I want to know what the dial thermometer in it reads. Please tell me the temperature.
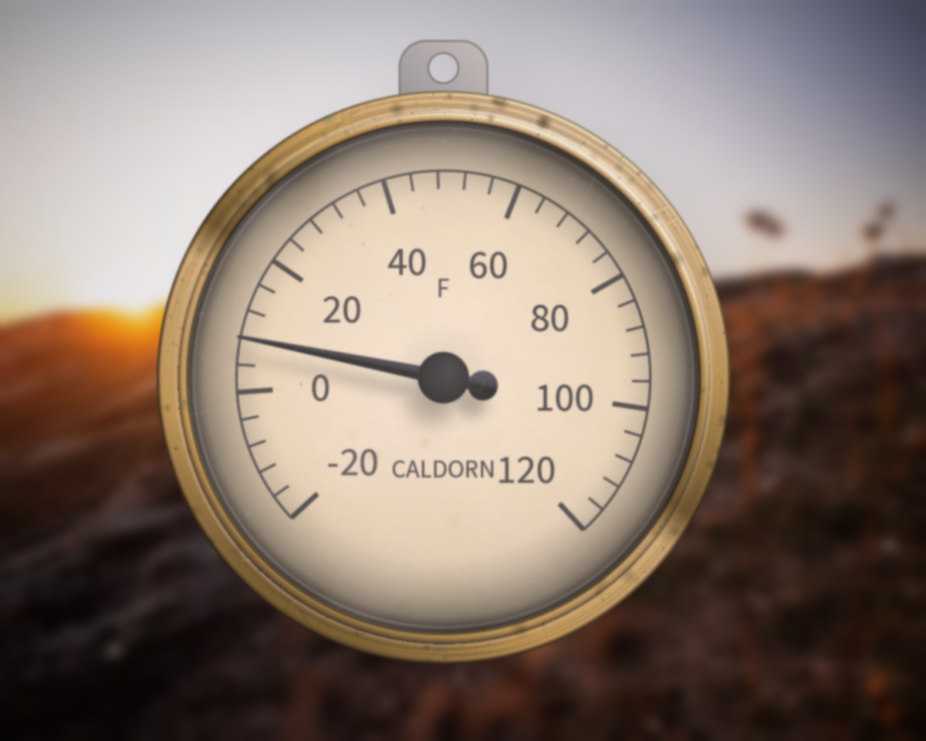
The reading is 8 °F
